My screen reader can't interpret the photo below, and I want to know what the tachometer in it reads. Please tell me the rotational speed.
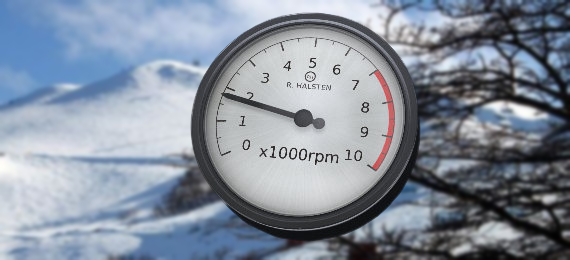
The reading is 1750 rpm
